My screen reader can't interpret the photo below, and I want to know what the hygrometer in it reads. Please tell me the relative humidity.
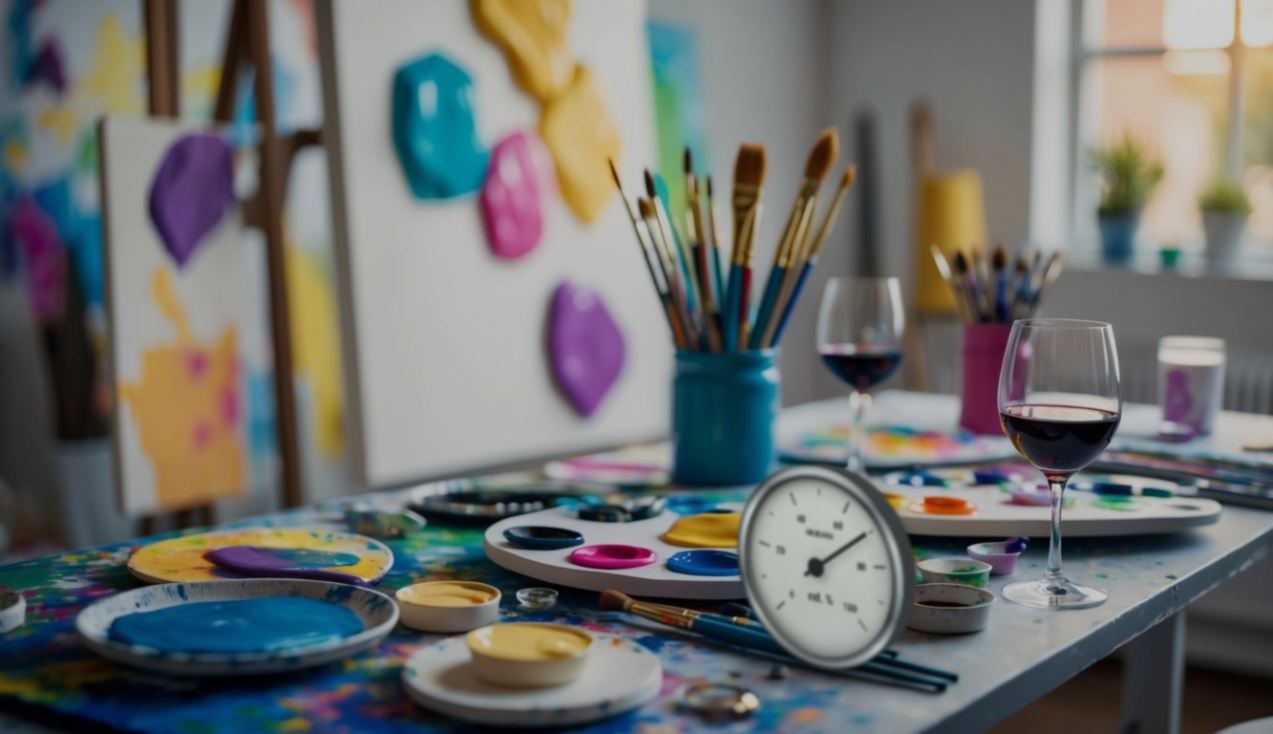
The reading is 70 %
